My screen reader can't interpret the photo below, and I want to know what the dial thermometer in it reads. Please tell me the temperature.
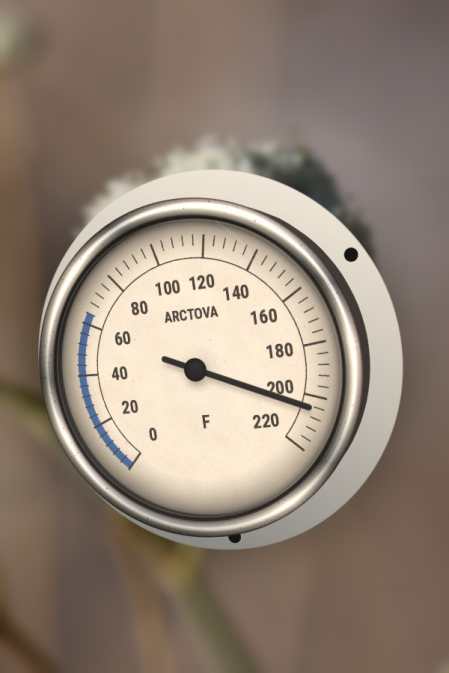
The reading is 204 °F
